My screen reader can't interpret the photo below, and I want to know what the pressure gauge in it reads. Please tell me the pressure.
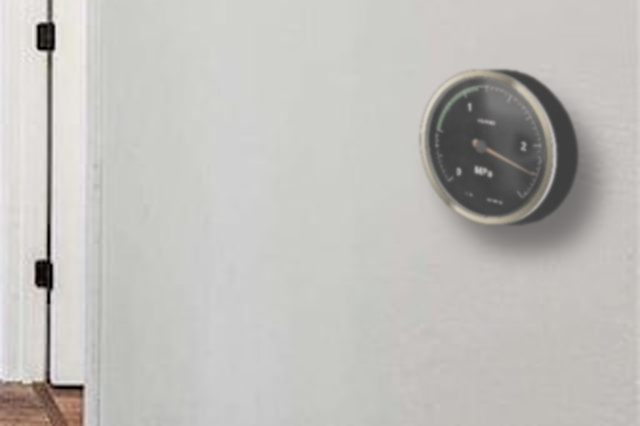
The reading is 2.25 MPa
